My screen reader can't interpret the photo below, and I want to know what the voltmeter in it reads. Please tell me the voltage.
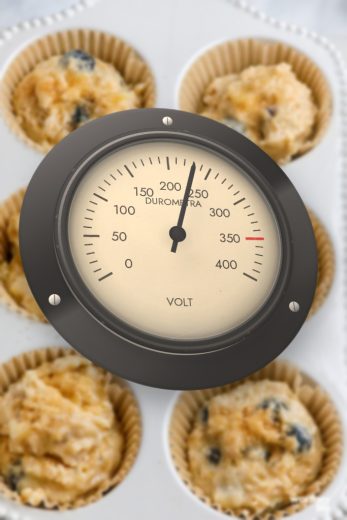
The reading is 230 V
